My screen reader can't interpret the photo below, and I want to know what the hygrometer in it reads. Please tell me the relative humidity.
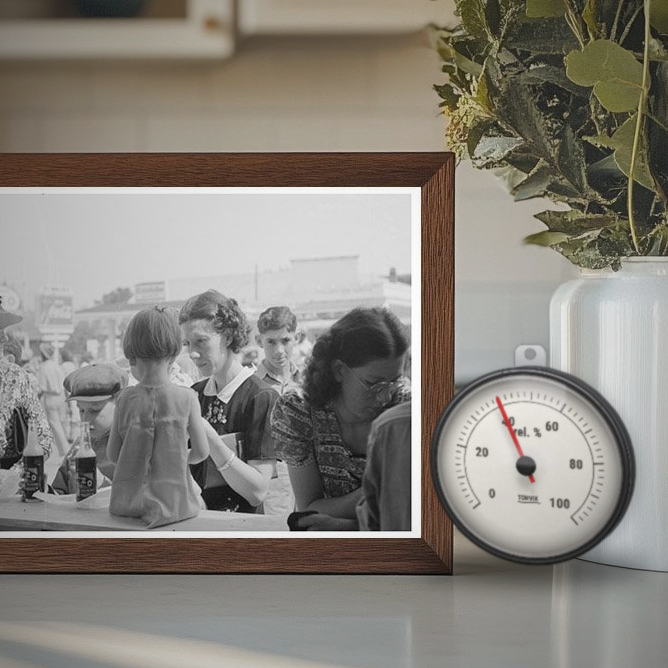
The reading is 40 %
